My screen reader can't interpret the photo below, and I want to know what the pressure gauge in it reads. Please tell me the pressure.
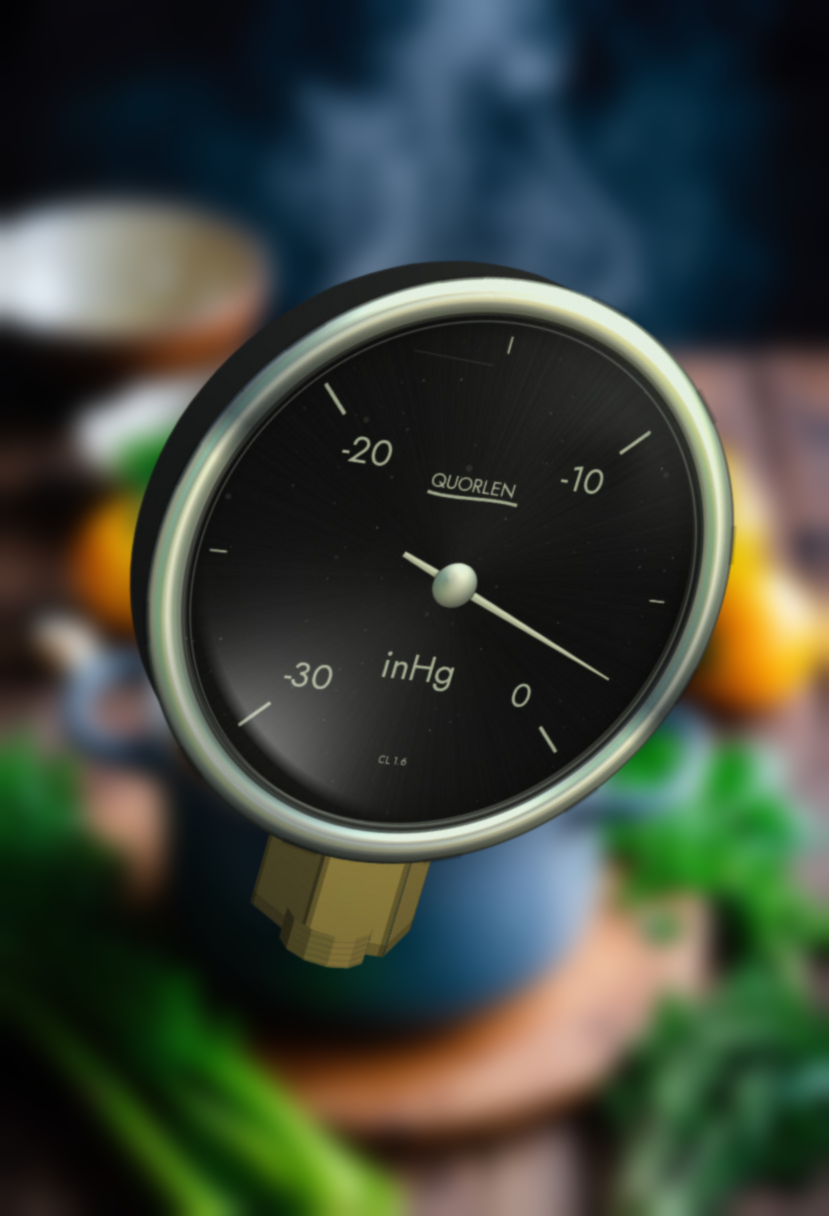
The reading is -2.5 inHg
